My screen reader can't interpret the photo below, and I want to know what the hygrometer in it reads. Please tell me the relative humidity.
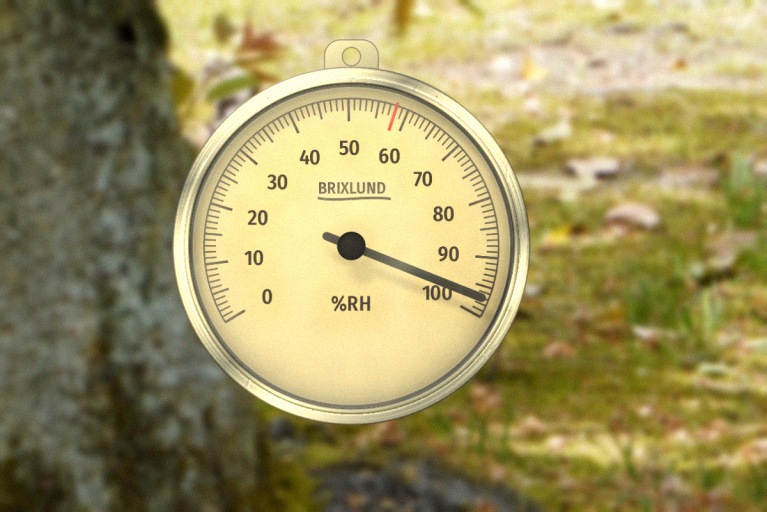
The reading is 97 %
